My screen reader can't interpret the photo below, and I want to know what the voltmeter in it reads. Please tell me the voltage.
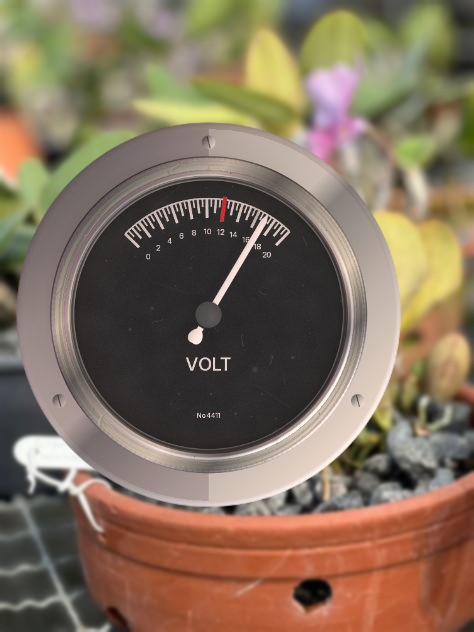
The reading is 17 V
